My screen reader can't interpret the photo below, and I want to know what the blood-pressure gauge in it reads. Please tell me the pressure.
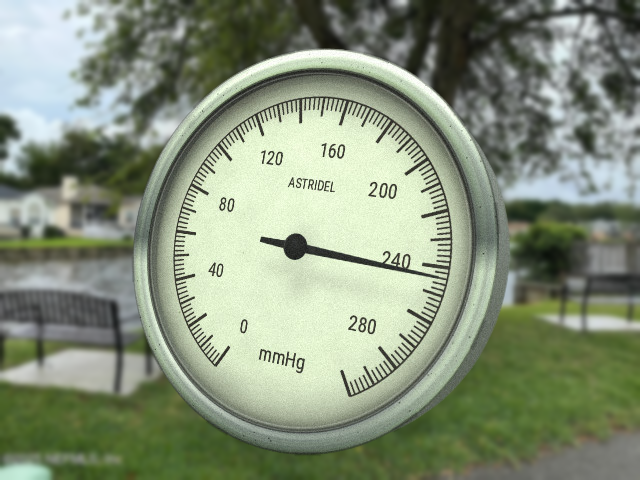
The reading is 244 mmHg
